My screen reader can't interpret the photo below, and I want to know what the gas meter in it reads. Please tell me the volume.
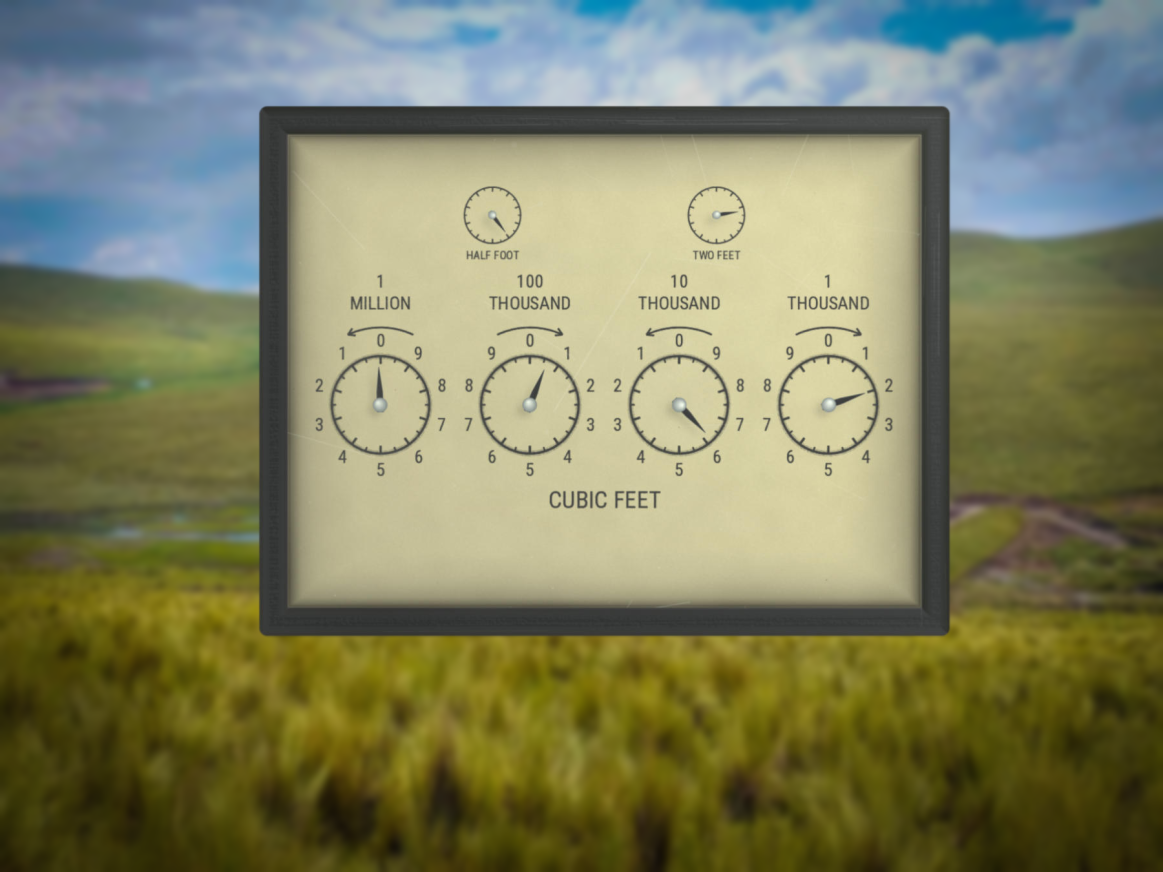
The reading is 6200 ft³
